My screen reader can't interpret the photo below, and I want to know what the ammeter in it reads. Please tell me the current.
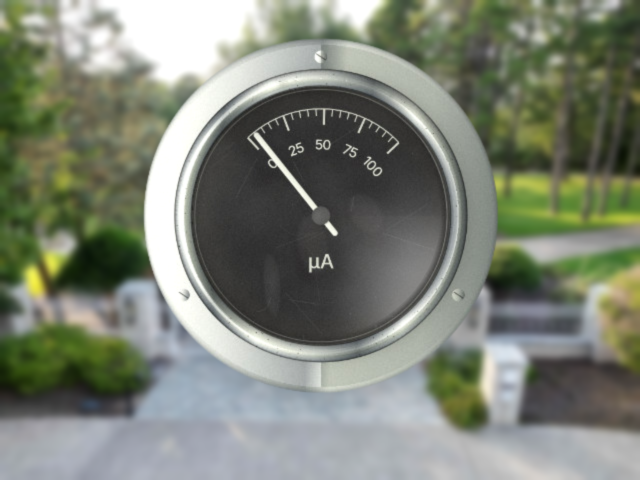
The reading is 5 µA
